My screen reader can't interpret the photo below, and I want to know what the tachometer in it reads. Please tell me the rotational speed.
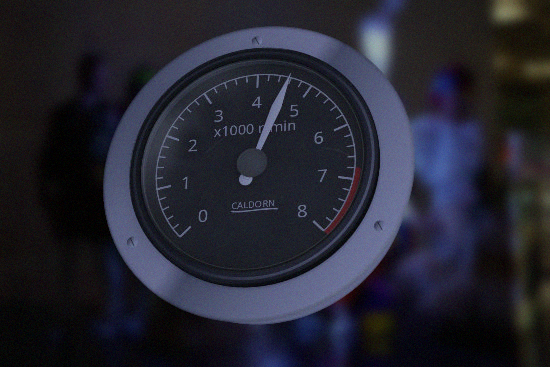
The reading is 4600 rpm
